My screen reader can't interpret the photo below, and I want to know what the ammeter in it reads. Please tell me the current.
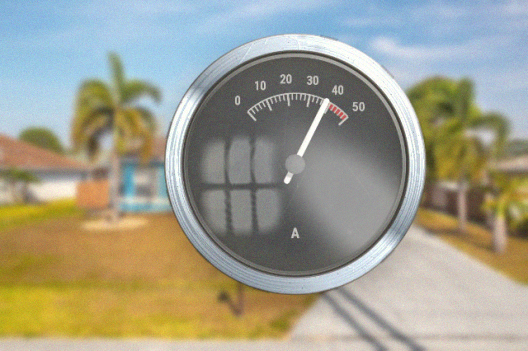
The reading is 38 A
